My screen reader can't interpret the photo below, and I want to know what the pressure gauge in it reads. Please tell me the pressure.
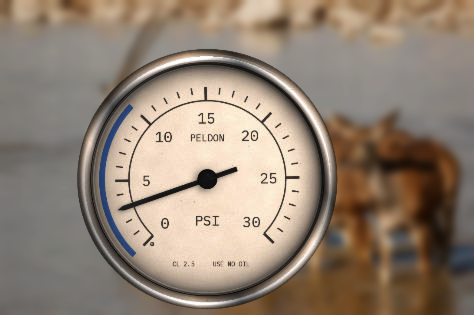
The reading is 3 psi
